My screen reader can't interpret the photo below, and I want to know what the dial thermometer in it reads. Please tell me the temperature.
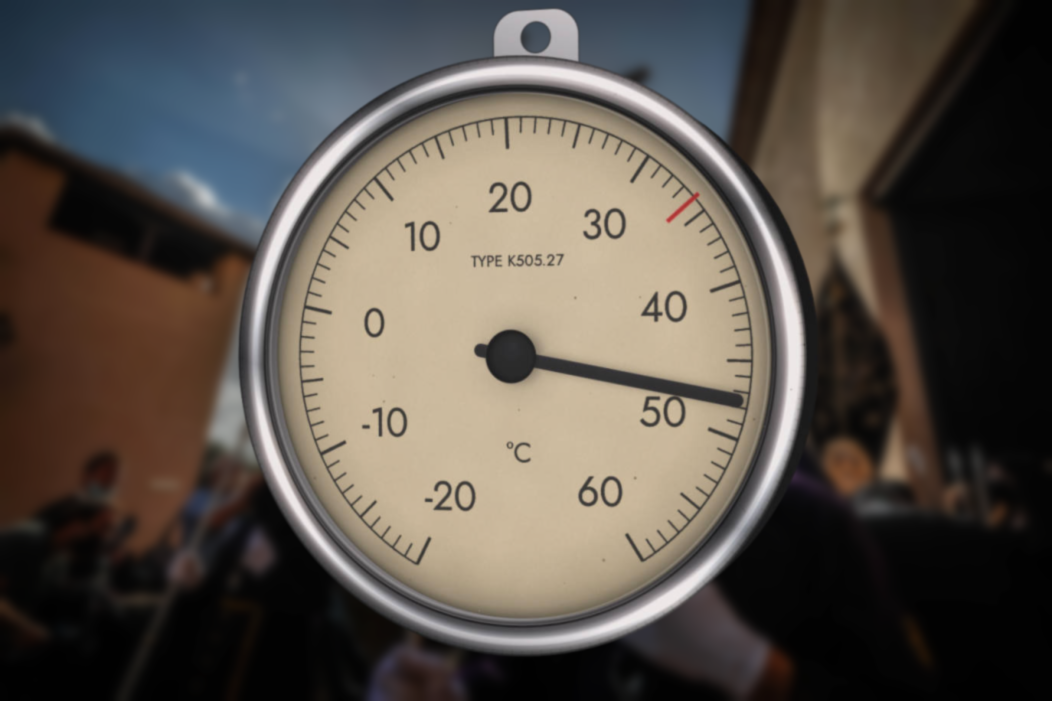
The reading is 47.5 °C
